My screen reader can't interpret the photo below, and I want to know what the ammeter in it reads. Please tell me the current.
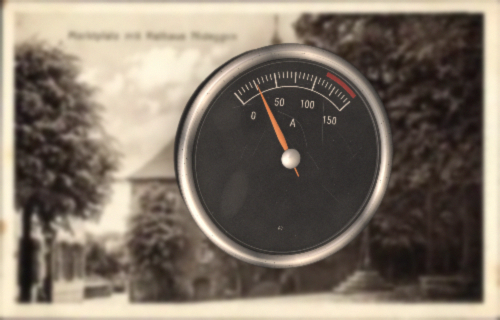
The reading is 25 A
